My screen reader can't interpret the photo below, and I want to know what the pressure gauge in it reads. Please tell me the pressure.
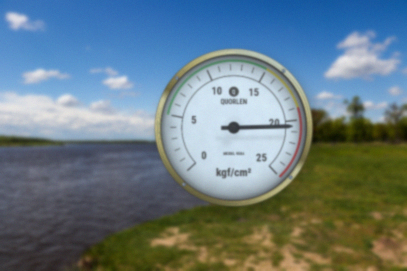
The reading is 20.5 kg/cm²
